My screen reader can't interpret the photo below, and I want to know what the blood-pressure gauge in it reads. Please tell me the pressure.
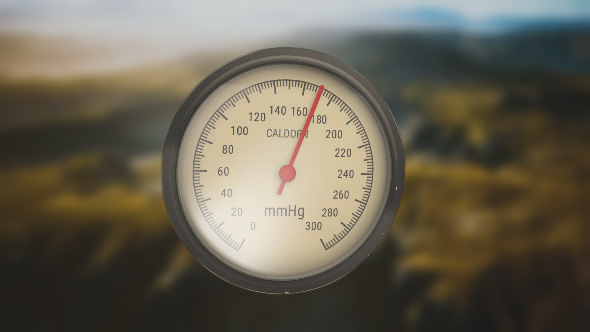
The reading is 170 mmHg
